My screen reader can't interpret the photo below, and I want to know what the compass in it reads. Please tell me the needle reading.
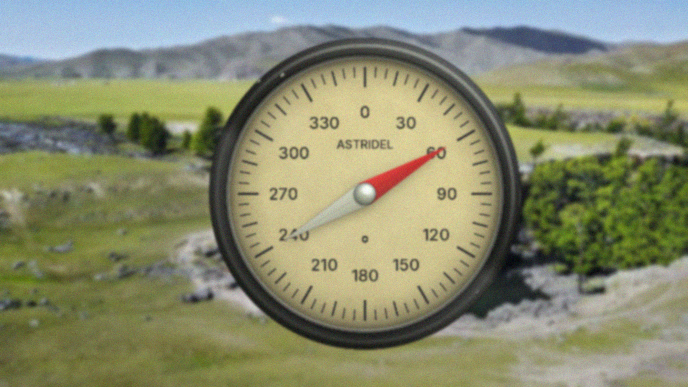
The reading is 60 °
